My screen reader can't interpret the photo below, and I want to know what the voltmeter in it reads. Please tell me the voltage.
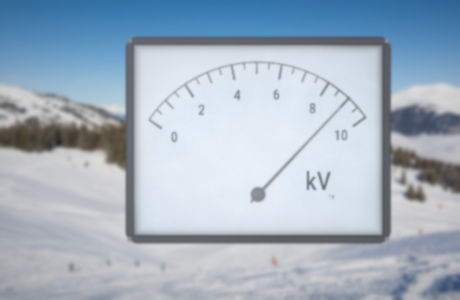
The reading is 9 kV
